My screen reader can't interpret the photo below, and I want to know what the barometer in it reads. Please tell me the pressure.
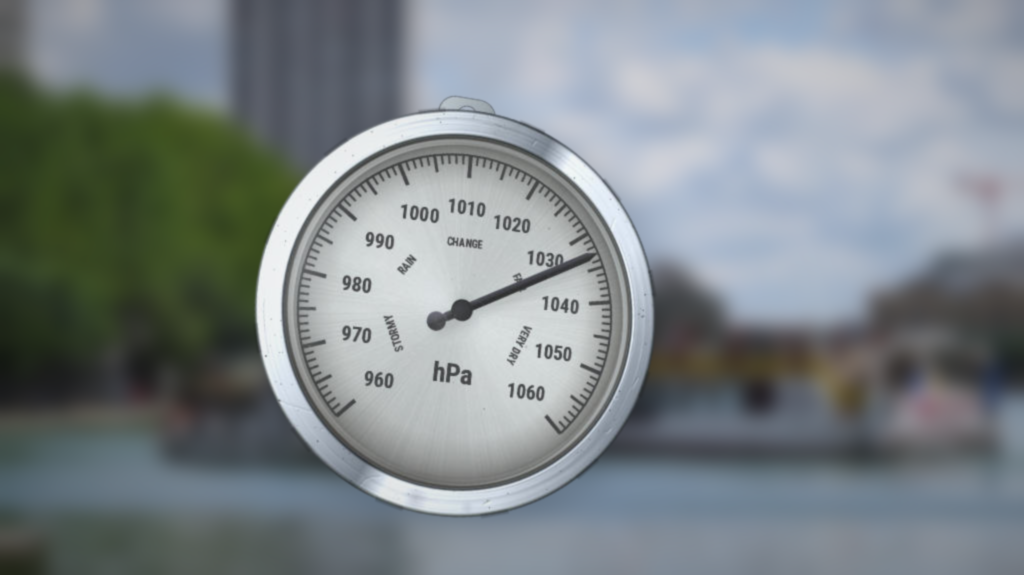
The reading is 1033 hPa
